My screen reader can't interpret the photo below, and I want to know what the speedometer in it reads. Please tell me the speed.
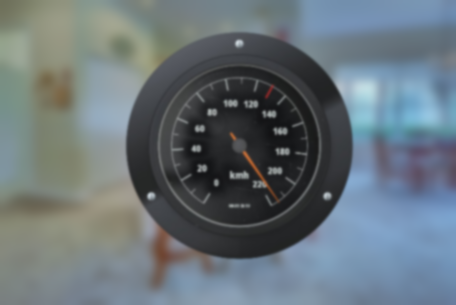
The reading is 215 km/h
